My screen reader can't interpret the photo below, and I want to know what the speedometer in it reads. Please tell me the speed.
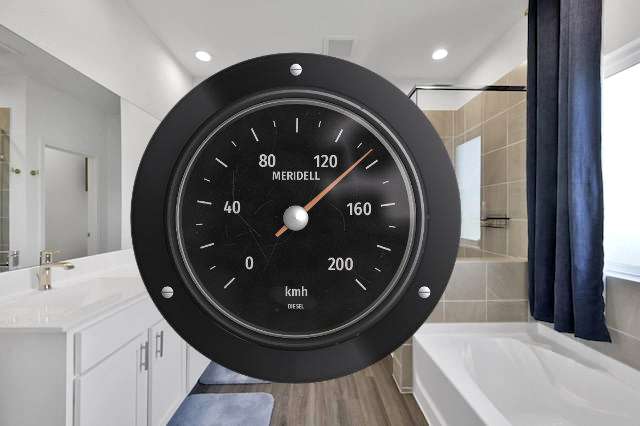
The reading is 135 km/h
